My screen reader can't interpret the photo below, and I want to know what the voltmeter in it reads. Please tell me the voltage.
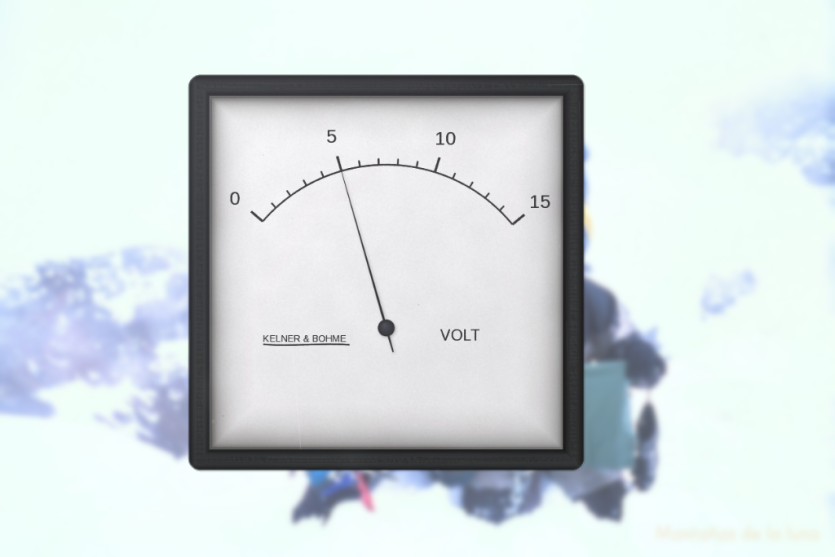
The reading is 5 V
